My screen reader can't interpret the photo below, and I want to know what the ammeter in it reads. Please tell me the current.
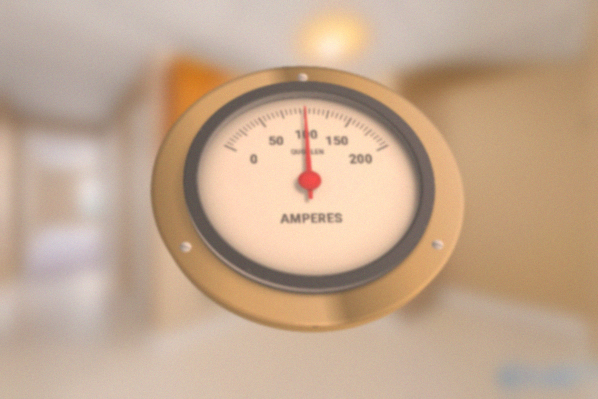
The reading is 100 A
